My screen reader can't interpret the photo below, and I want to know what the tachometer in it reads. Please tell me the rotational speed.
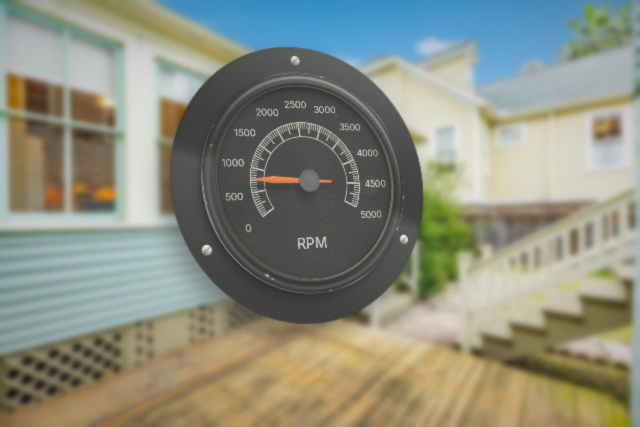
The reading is 750 rpm
